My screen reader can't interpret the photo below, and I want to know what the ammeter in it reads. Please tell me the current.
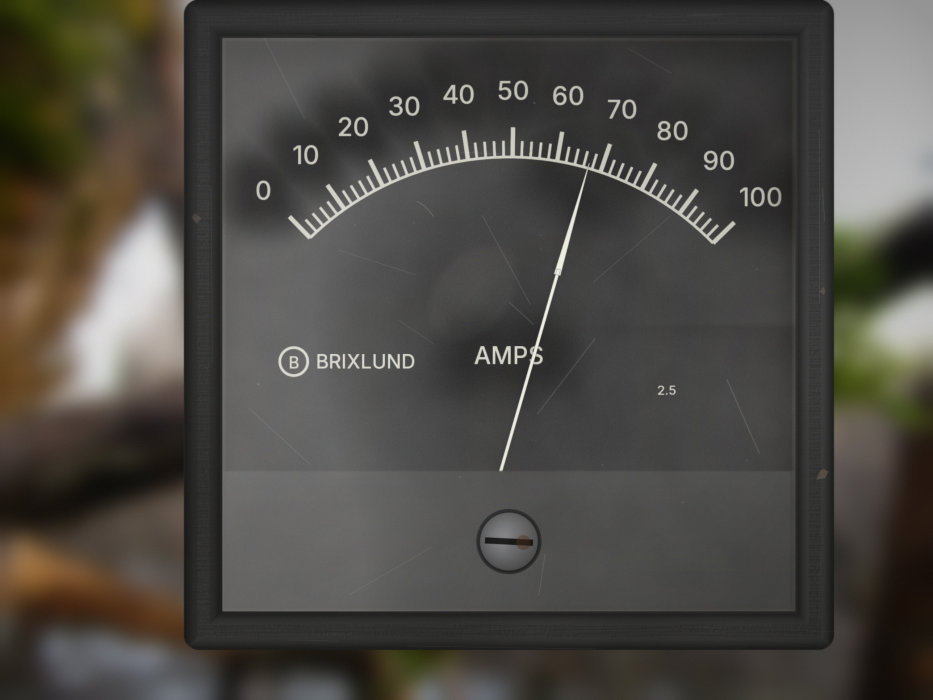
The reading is 67 A
